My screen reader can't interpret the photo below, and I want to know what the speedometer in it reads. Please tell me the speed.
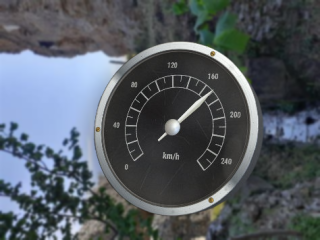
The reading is 170 km/h
